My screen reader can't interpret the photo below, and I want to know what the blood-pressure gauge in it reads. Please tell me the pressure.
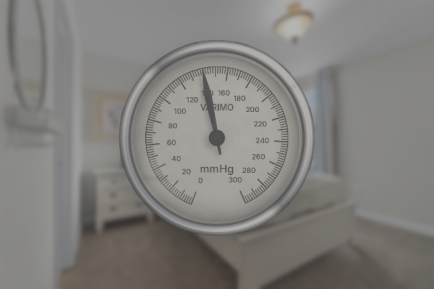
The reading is 140 mmHg
